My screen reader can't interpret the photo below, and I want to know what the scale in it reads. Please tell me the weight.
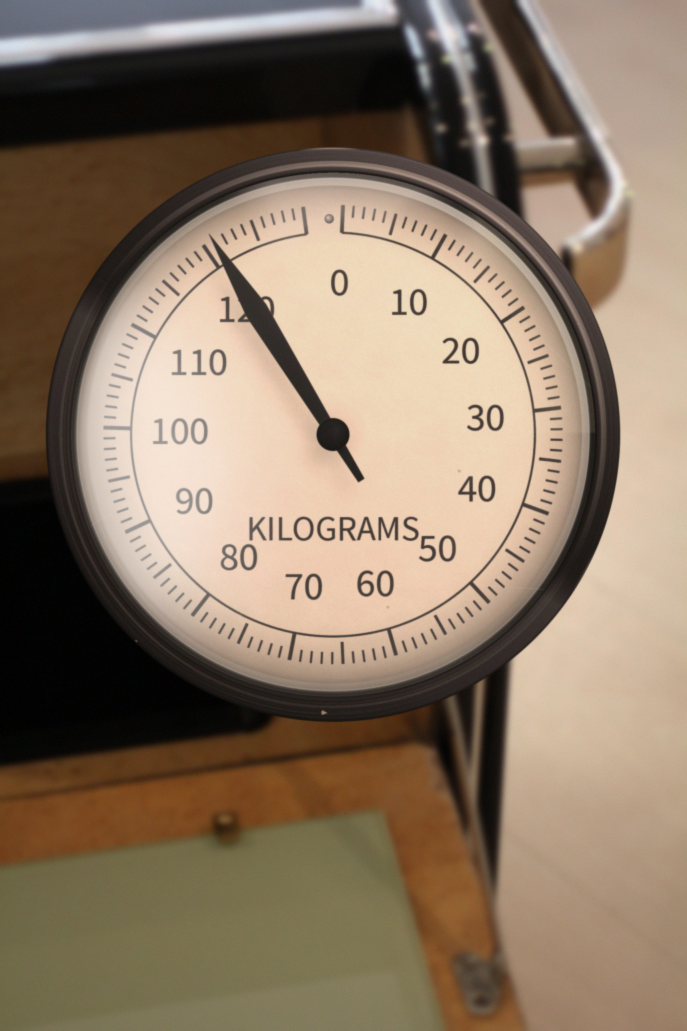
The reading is 121 kg
